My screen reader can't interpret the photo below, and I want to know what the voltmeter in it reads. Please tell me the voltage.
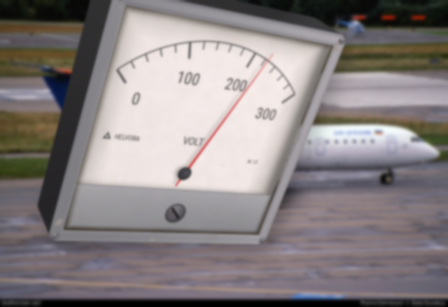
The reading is 220 V
